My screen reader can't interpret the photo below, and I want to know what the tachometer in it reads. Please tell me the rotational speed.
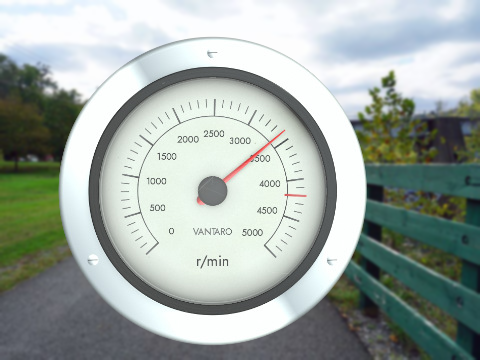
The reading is 3400 rpm
